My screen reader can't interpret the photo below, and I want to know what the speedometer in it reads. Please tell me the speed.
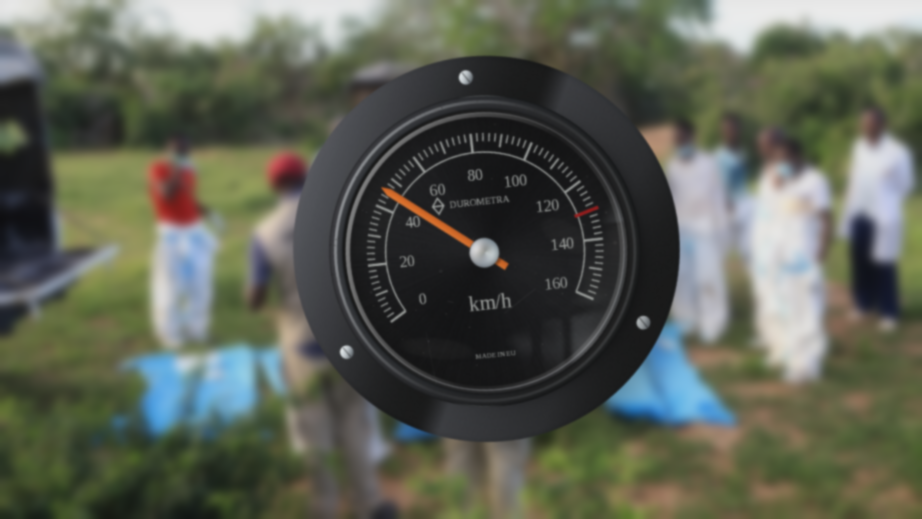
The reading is 46 km/h
